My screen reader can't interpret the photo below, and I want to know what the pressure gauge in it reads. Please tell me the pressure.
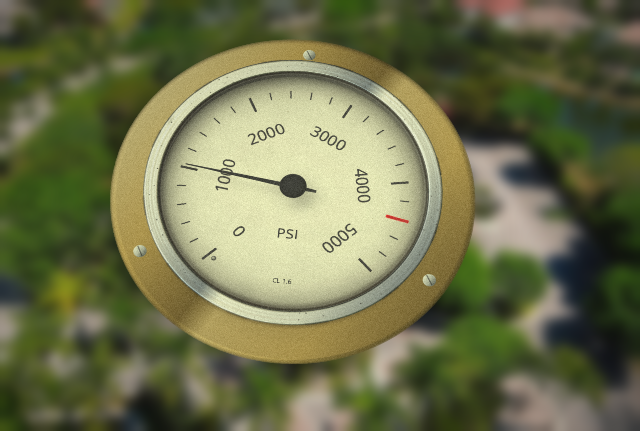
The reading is 1000 psi
